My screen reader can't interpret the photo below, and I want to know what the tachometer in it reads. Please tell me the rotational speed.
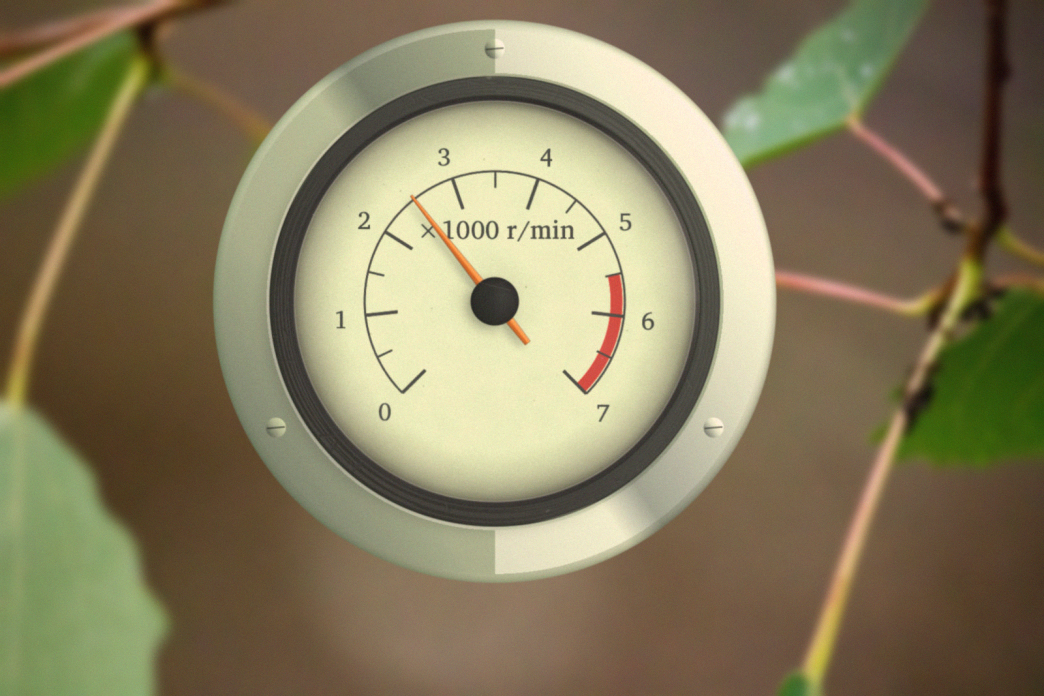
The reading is 2500 rpm
